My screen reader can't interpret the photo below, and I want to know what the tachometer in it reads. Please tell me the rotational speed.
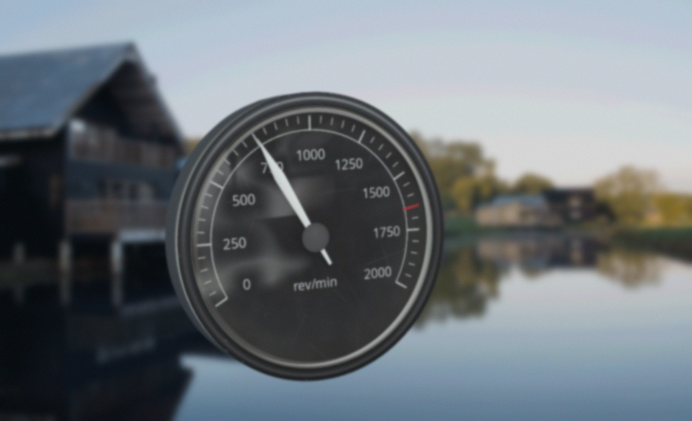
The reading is 750 rpm
